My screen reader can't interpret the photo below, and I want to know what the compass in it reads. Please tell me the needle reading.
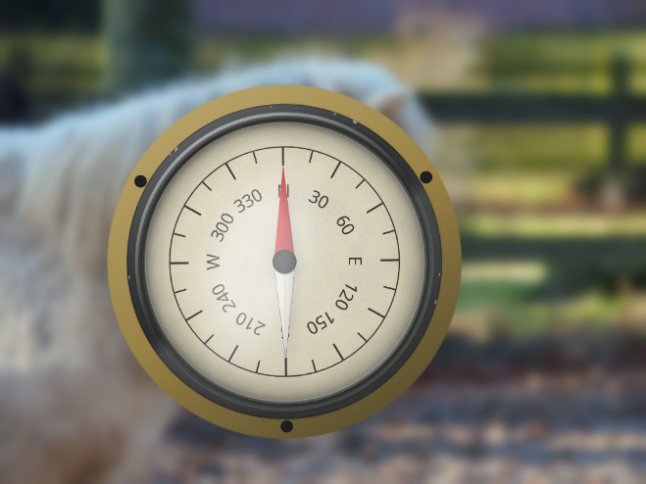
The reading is 0 °
